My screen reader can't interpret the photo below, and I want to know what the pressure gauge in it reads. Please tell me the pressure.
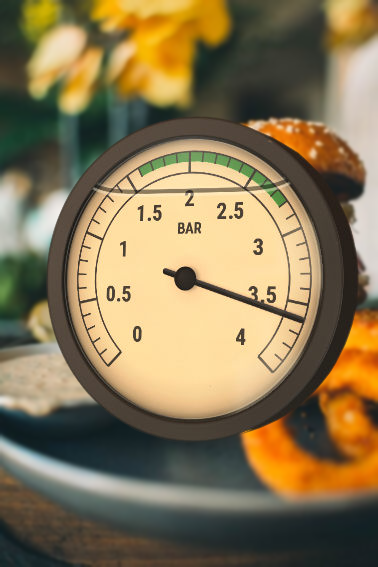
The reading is 3.6 bar
